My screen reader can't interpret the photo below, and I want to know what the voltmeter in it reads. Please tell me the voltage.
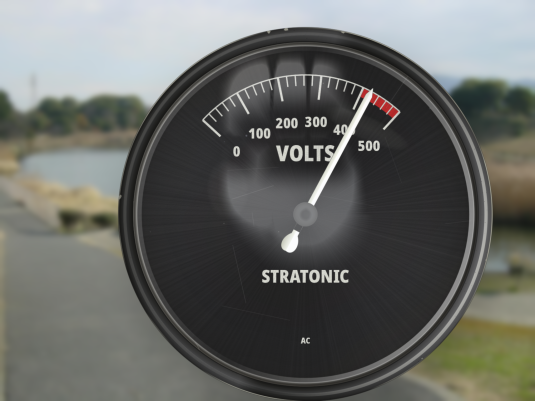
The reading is 420 V
